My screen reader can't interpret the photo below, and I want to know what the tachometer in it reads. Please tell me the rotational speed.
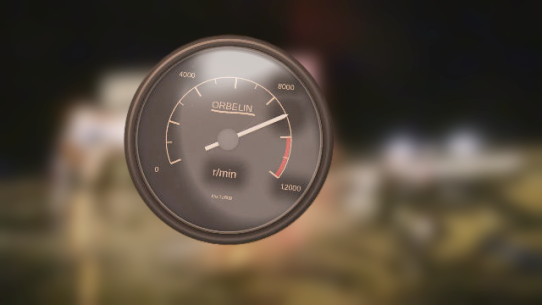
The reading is 9000 rpm
